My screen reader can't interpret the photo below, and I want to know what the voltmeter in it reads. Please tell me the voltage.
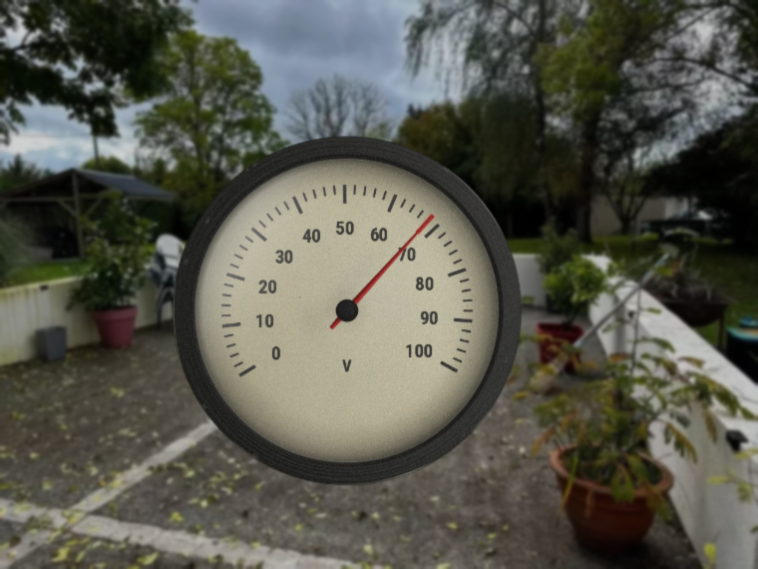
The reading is 68 V
